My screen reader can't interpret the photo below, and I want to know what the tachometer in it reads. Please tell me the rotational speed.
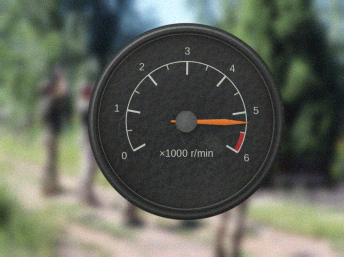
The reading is 5250 rpm
